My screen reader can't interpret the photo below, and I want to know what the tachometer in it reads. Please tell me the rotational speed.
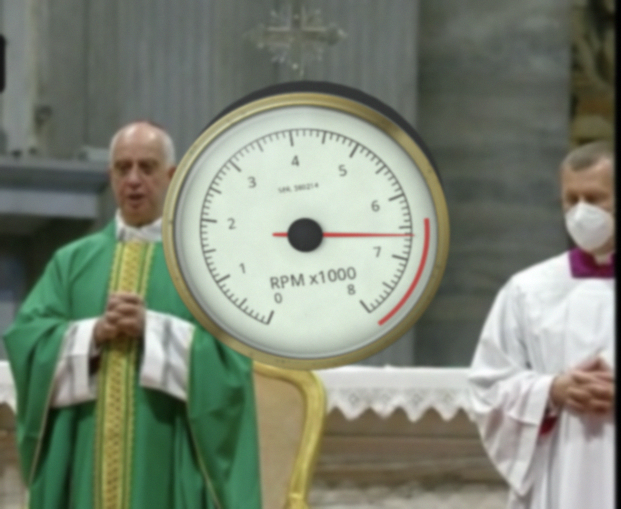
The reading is 6600 rpm
